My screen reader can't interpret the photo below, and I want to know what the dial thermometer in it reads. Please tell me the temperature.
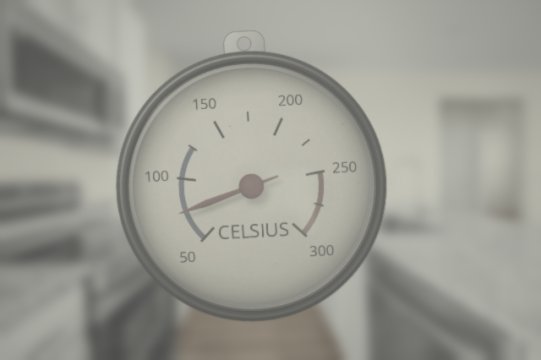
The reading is 75 °C
